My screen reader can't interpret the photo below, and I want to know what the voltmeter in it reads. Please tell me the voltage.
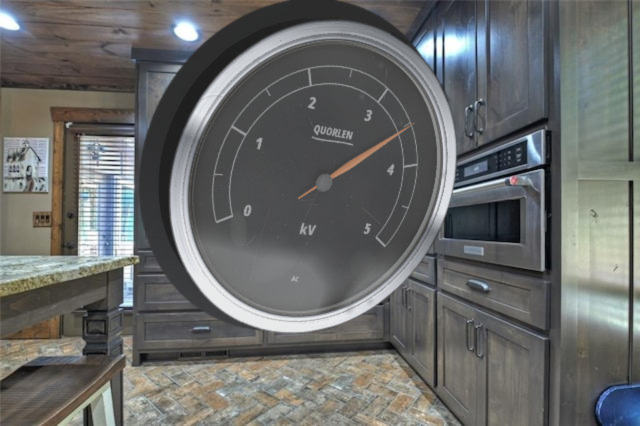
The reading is 3.5 kV
